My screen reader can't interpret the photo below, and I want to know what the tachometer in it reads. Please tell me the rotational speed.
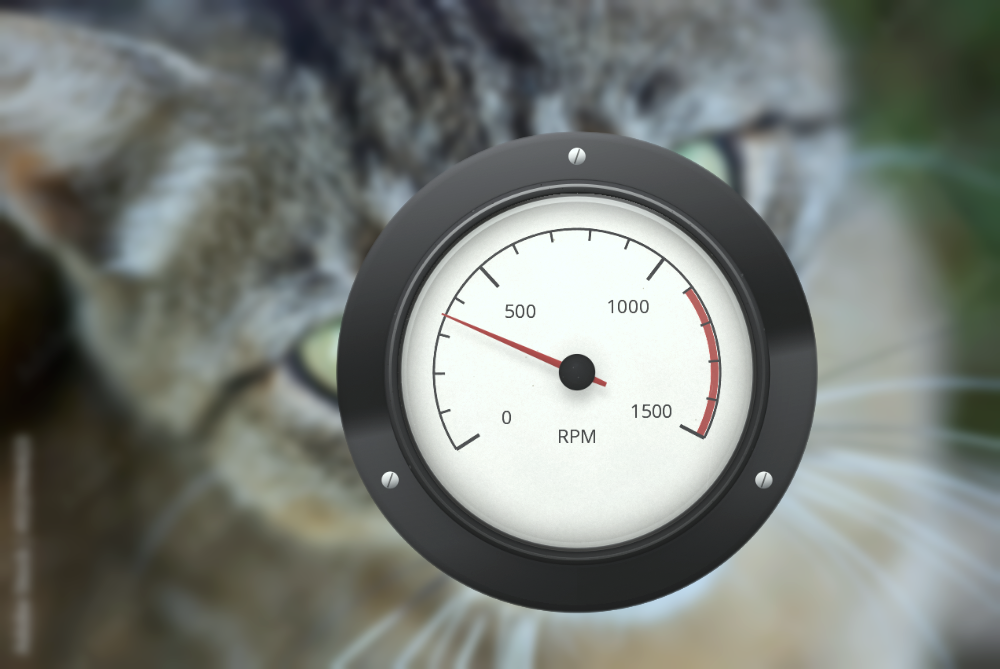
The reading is 350 rpm
